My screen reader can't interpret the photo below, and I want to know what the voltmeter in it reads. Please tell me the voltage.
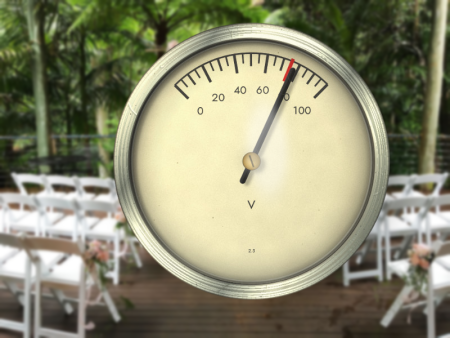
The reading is 77.5 V
